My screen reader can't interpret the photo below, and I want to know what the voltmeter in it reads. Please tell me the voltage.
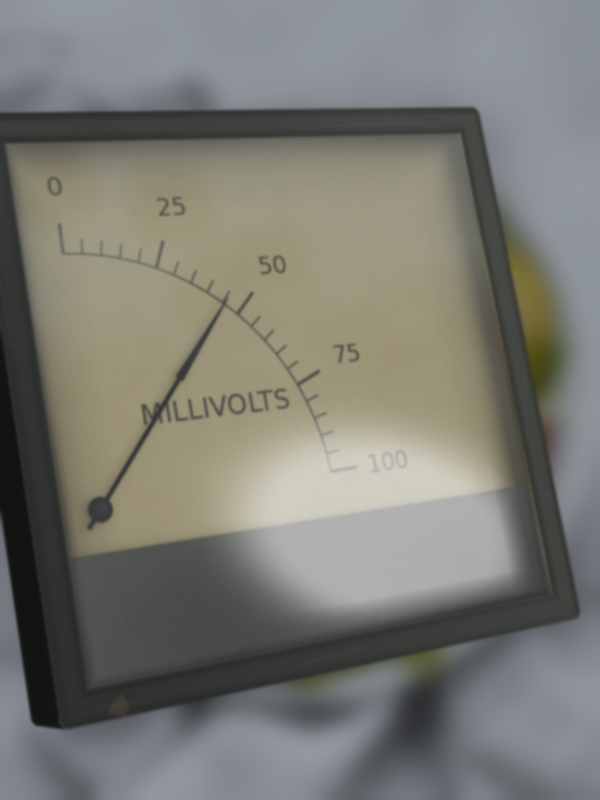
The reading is 45 mV
